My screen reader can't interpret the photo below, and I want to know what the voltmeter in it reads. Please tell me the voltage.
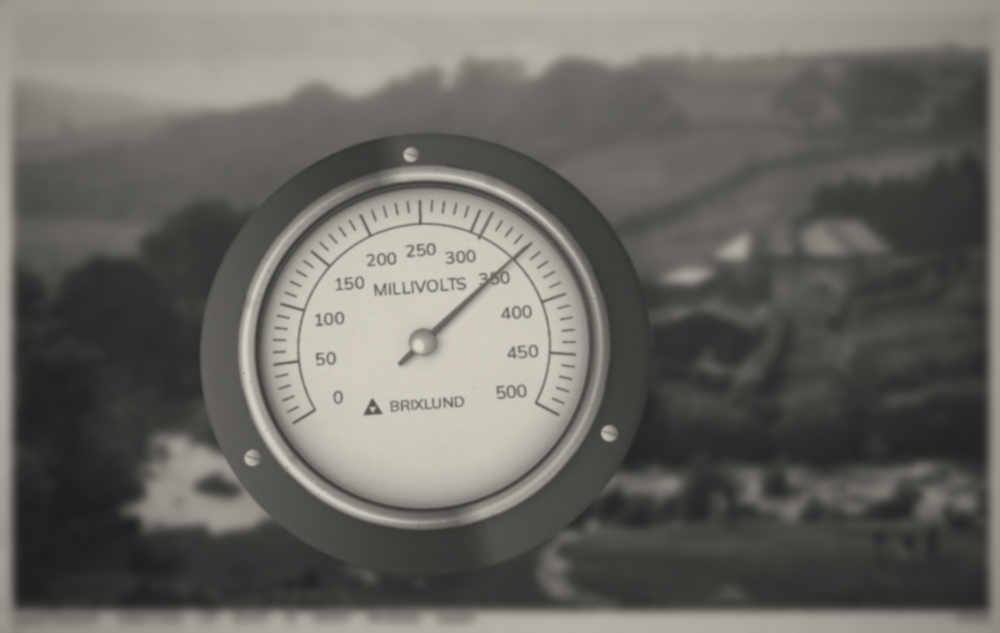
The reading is 350 mV
